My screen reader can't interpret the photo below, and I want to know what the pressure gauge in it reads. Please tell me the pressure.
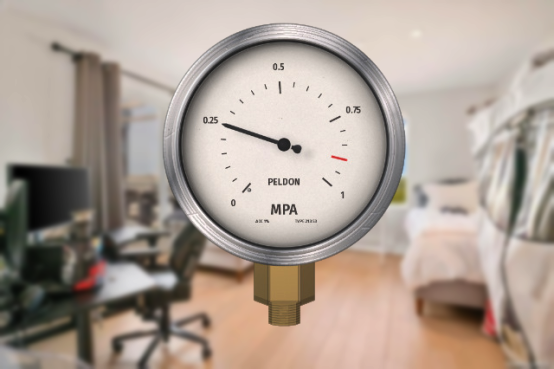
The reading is 0.25 MPa
